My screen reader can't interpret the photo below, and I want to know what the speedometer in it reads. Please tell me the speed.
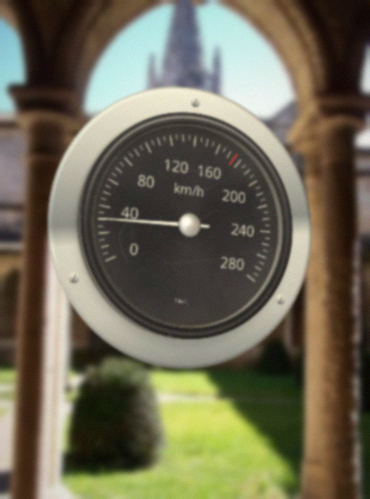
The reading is 30 km/h
